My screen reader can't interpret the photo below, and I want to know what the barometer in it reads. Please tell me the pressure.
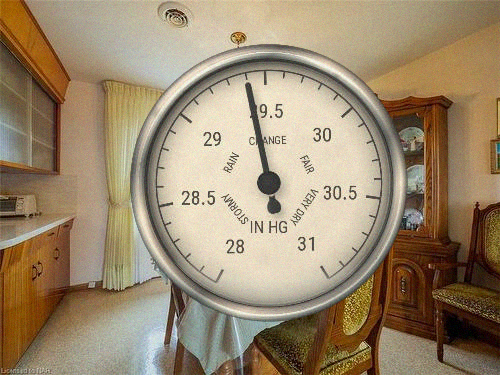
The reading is 29.4 inHg
